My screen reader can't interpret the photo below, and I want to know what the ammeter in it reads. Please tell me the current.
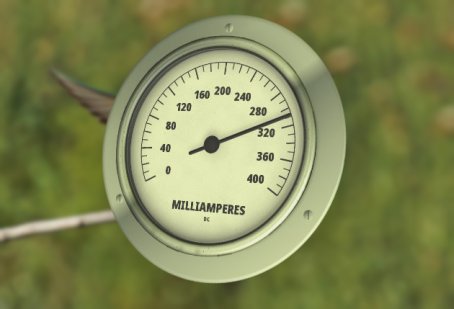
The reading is 310 mA
